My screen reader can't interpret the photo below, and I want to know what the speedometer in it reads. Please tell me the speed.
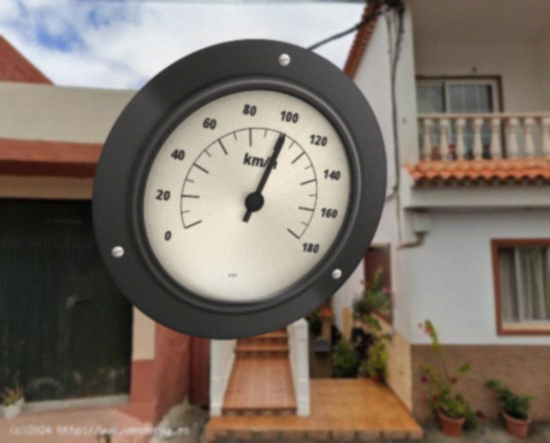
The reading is 100 km/h
